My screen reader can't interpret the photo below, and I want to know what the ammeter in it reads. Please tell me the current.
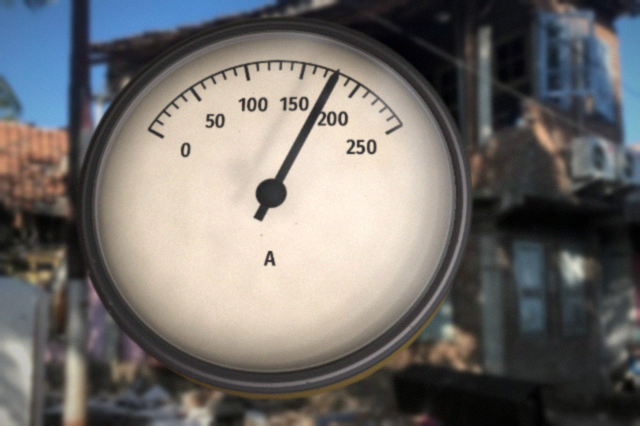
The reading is 180 A
